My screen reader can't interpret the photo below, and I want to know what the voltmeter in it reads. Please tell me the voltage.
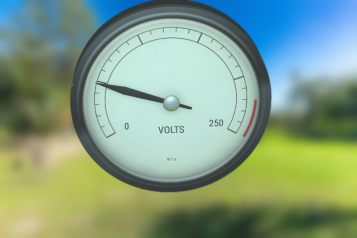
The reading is 50 V
